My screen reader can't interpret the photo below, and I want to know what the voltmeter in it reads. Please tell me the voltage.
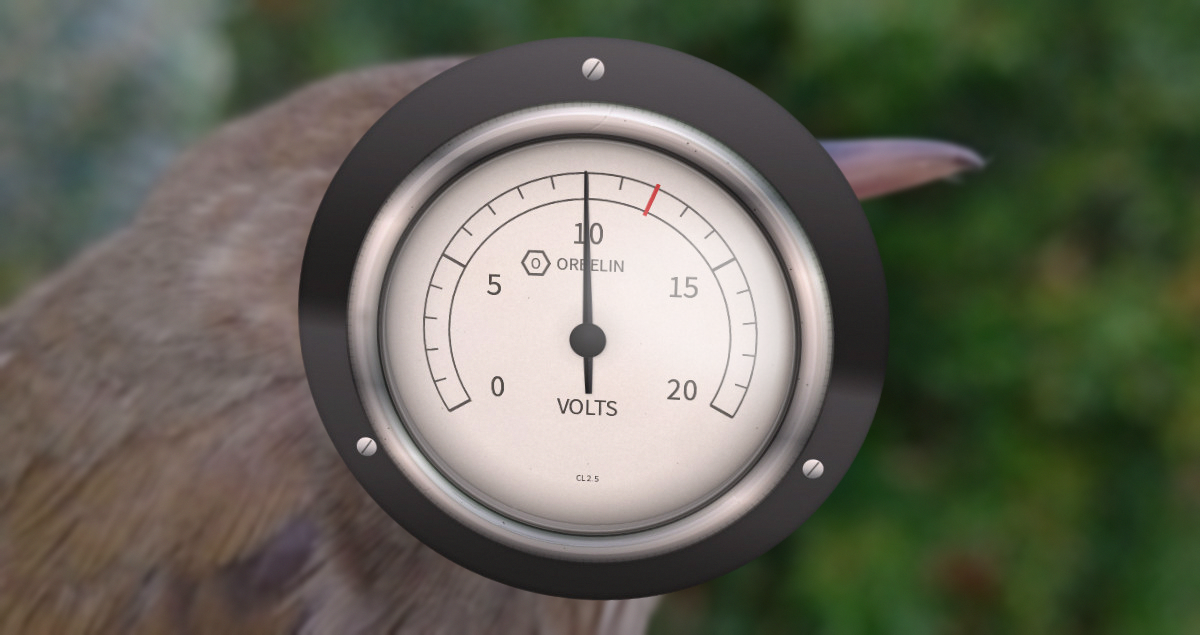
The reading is 10 V
